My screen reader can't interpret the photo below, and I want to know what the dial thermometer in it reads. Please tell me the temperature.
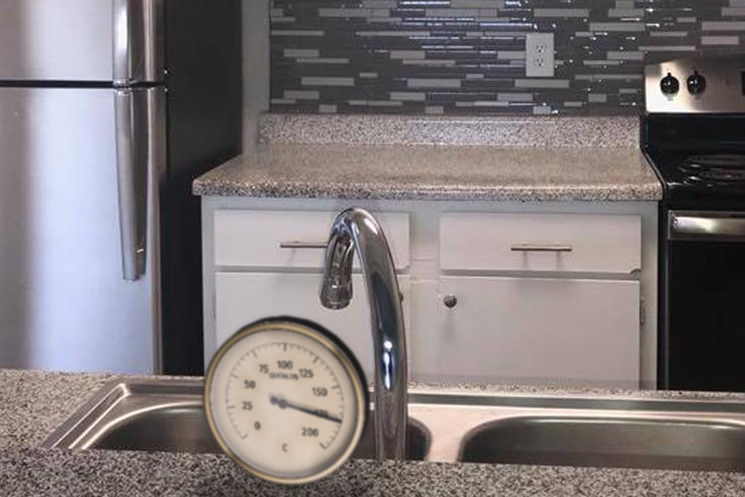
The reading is 175 °C
